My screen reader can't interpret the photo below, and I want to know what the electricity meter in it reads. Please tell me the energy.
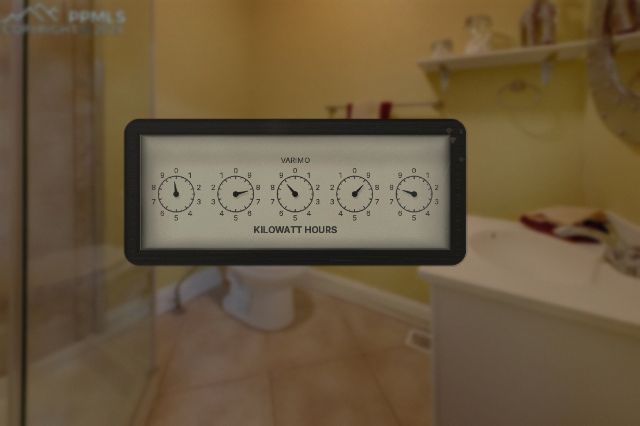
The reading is 97888 kWh
